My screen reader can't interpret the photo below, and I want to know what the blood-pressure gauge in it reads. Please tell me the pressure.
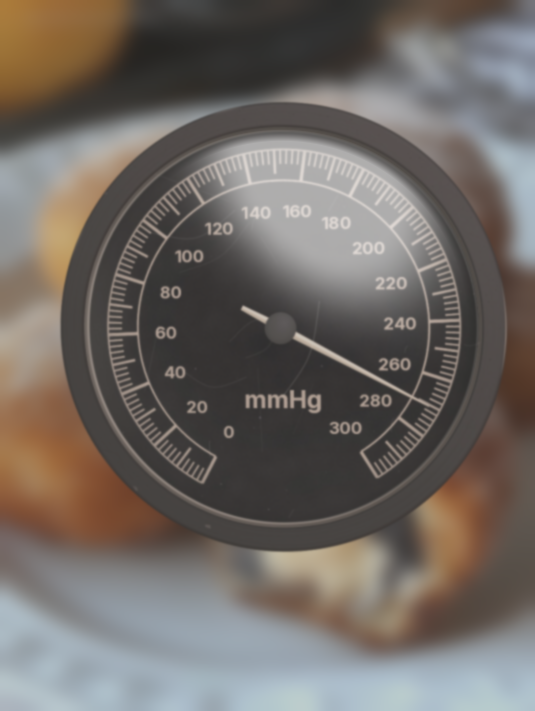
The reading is 270 mmHg
